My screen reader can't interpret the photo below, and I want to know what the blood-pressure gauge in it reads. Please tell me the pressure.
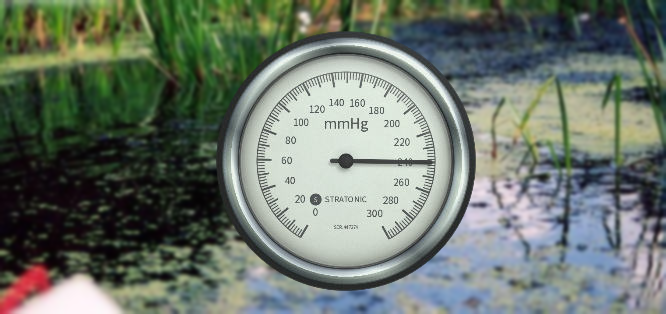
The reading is 240 mmHg
